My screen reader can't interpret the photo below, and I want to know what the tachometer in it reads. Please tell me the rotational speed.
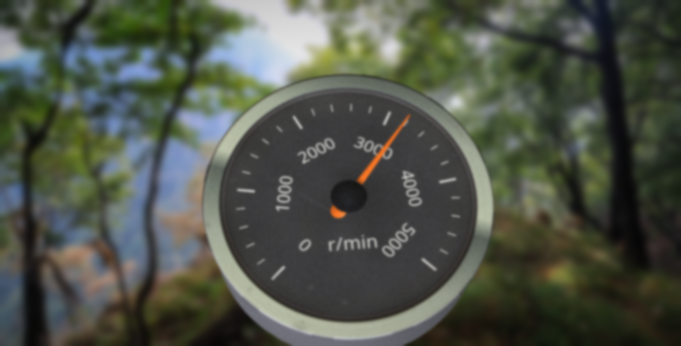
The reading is 3200 rpm
